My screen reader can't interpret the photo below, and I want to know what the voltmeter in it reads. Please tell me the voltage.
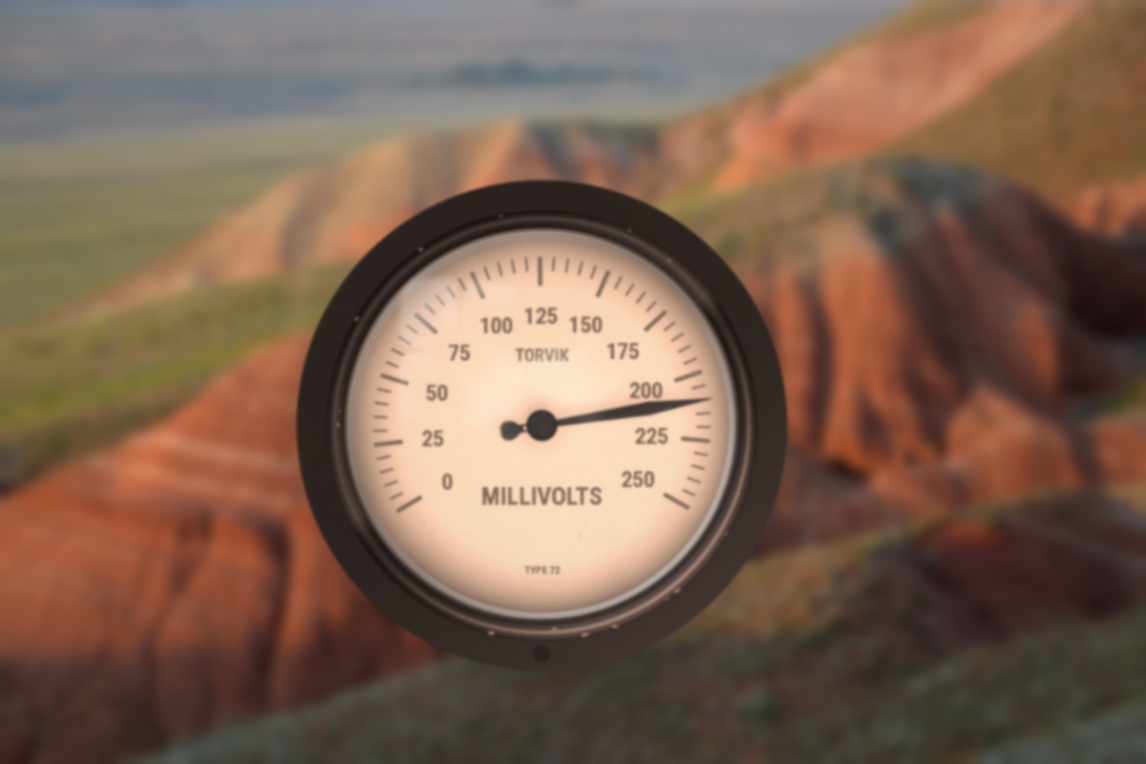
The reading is 210 mV
